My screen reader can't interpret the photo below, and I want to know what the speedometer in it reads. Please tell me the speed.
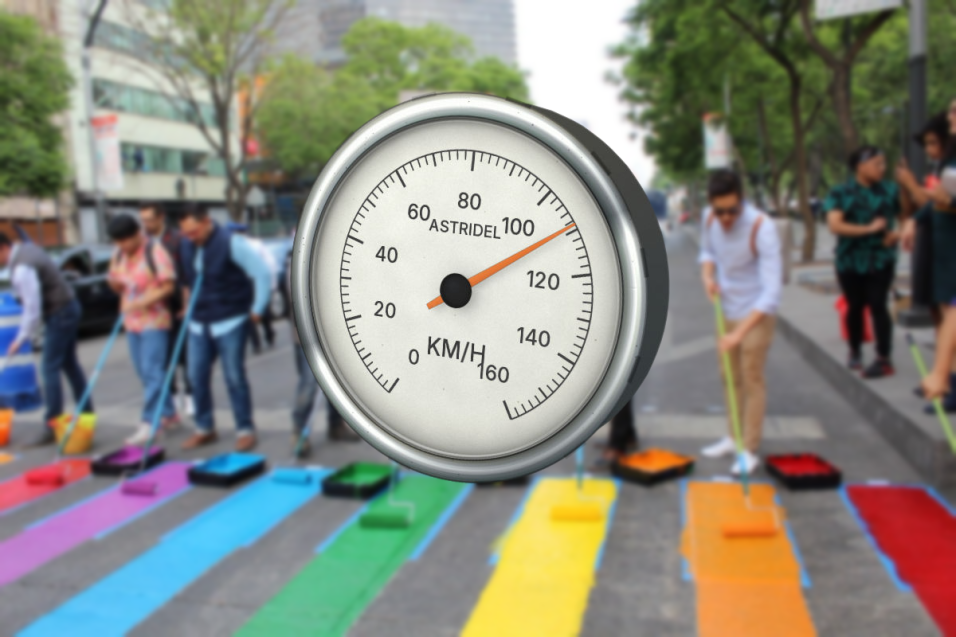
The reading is 109 km/h
